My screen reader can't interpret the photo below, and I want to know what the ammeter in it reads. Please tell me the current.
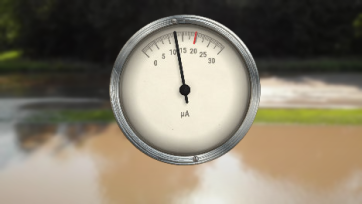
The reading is 12.5 µA
